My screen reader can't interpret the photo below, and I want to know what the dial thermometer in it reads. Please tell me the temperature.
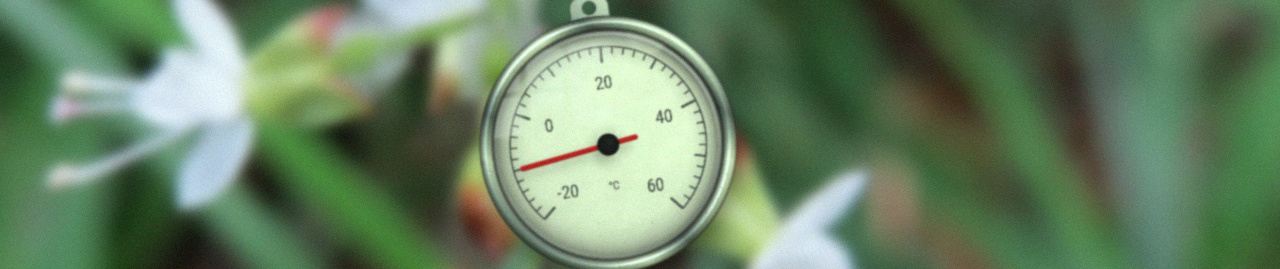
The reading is -10 °C
